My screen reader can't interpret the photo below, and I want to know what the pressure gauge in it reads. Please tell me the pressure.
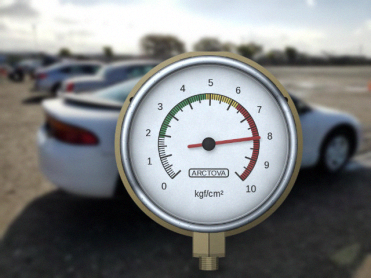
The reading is 8 kg/cm²
